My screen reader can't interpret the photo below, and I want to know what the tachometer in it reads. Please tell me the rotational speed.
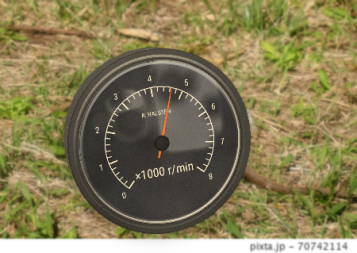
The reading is 4600 rpm
